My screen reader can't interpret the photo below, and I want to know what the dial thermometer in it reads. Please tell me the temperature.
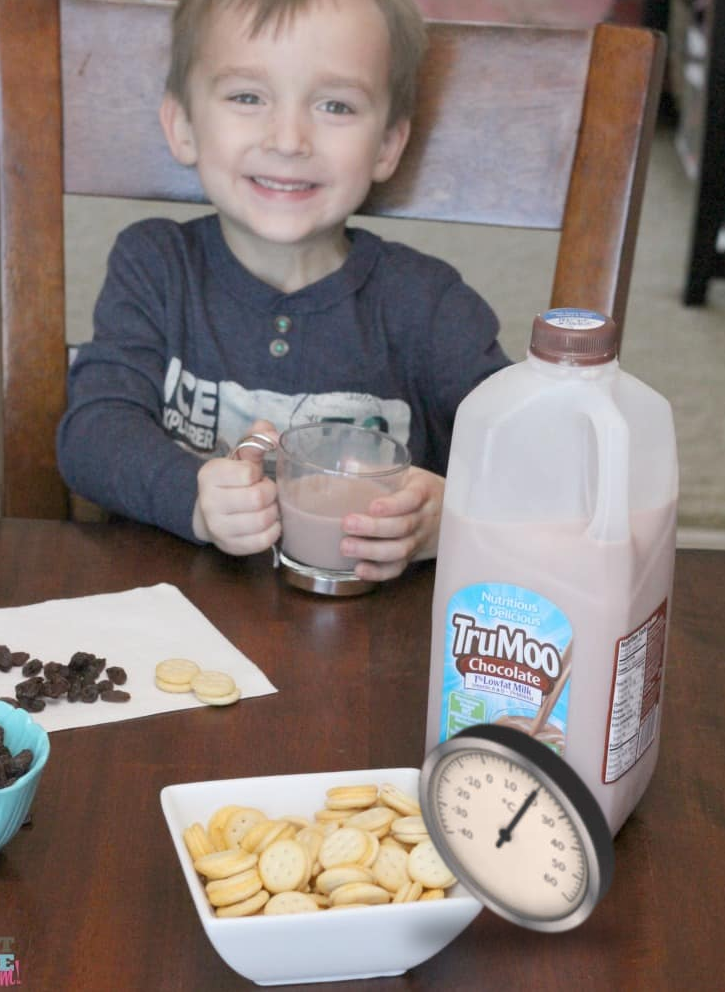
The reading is 20 °C
